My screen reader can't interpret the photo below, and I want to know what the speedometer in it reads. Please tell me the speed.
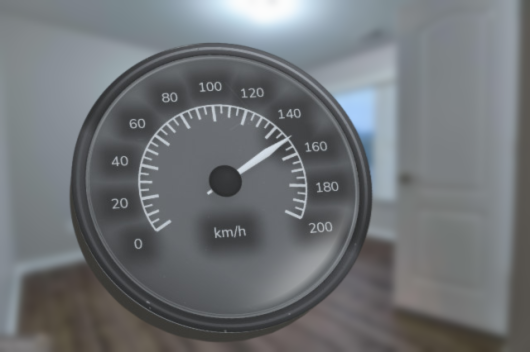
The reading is 150 km/h
